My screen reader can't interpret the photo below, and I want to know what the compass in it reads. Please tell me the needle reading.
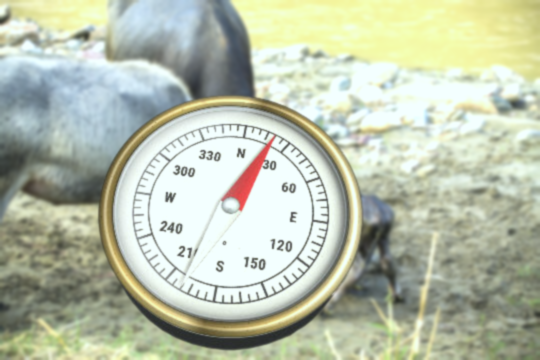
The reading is 20 °
